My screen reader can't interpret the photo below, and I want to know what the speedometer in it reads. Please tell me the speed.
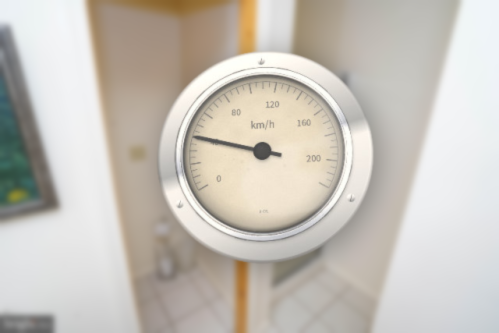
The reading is 40 km/h
